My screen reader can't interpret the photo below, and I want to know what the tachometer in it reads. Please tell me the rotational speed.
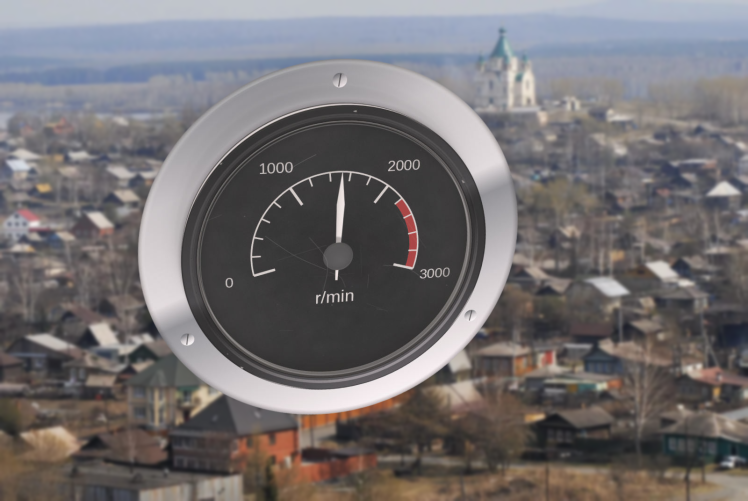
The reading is 1500 rpm
